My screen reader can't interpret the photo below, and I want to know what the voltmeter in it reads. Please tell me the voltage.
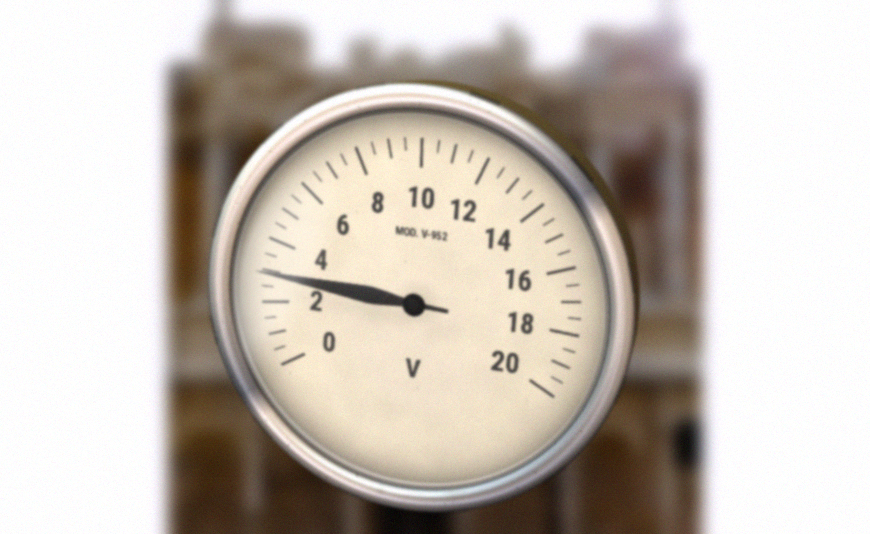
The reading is 3 V
